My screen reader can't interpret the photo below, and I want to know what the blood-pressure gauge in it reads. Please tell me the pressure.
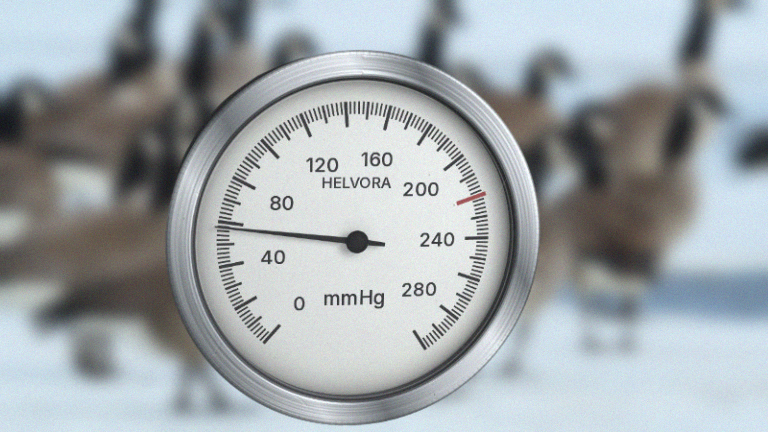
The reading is 58 mmHg
